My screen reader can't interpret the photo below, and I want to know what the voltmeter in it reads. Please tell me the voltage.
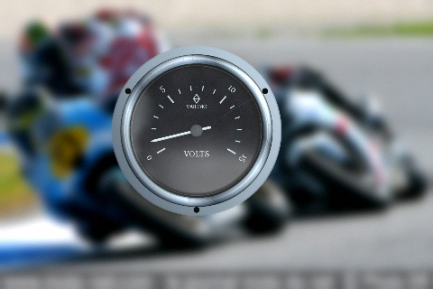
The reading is 1 V
